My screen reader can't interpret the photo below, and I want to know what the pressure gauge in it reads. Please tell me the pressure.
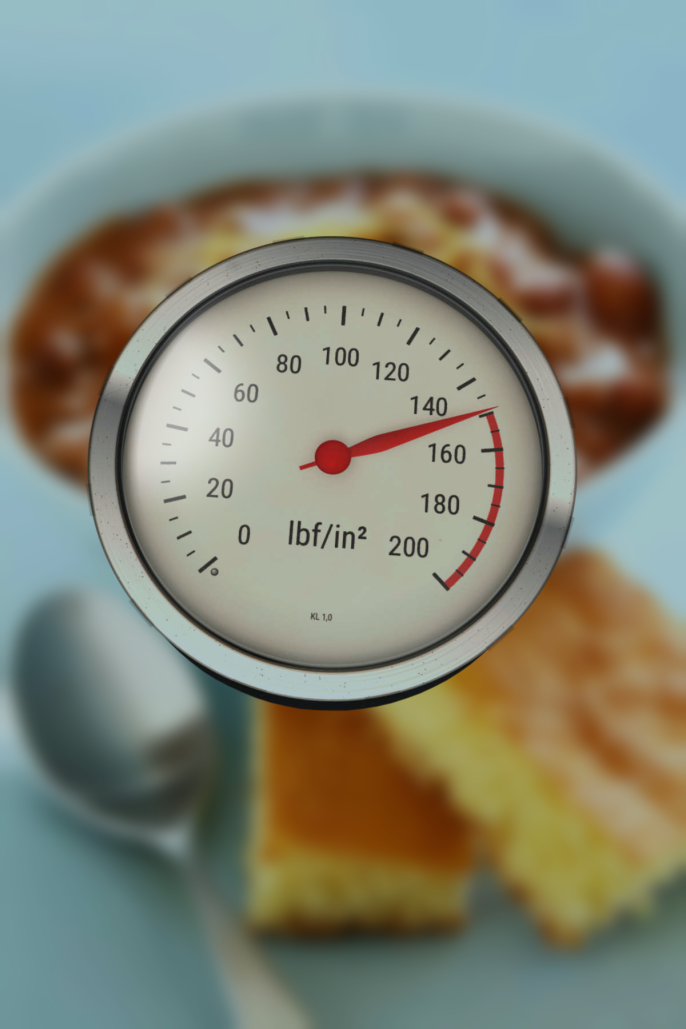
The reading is 150 psi
